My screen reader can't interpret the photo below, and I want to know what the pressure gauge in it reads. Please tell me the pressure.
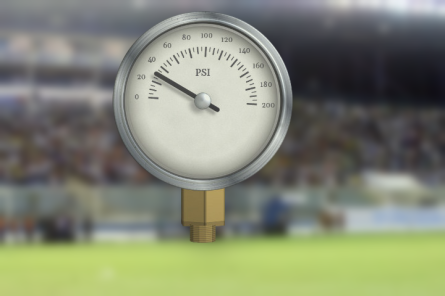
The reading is 30 psi
